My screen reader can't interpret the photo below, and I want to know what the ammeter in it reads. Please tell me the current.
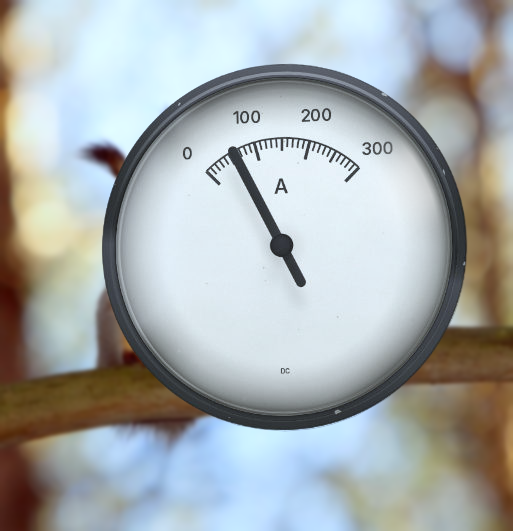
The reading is 60 A
